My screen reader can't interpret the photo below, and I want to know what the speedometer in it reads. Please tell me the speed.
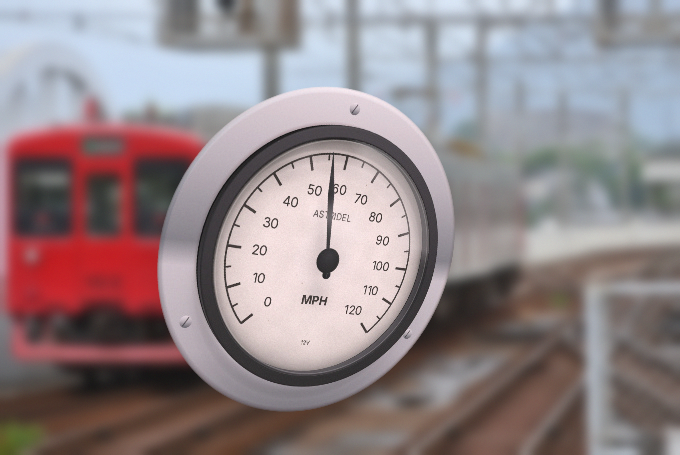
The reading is 55 mph
